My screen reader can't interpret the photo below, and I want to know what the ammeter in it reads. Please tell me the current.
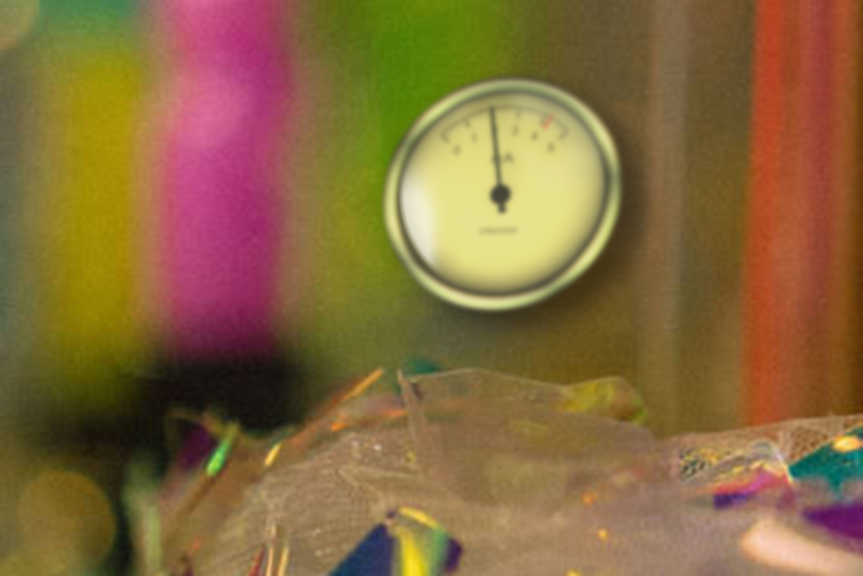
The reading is 2 mA
